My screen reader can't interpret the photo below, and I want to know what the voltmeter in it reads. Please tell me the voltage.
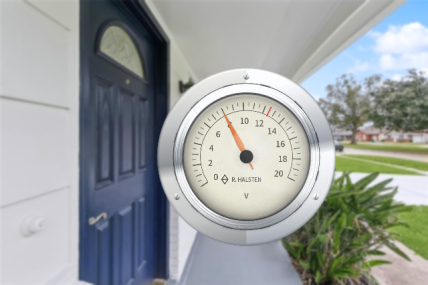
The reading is 8 V
